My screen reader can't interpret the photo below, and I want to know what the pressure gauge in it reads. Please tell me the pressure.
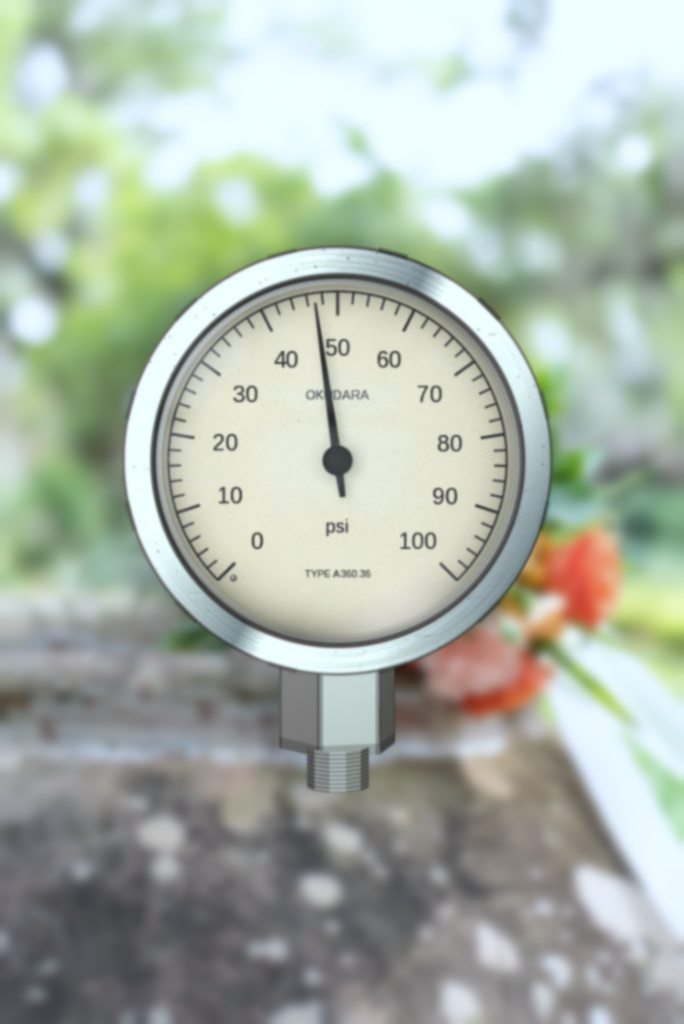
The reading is 47 psi
